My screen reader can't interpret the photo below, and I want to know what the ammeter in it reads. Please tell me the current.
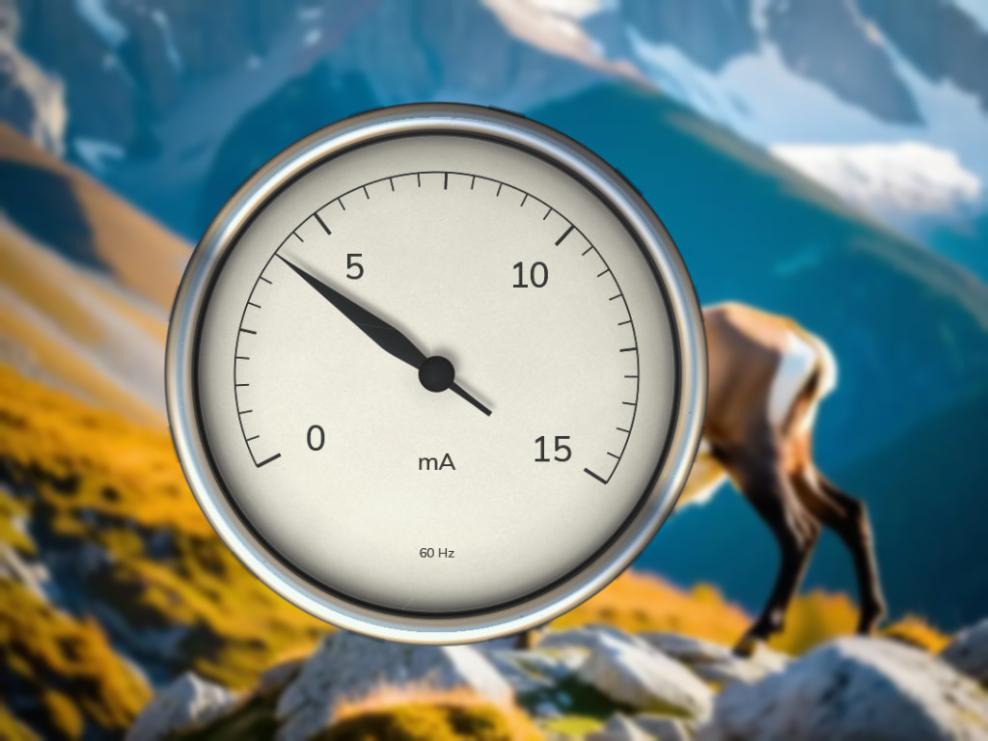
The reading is 4 mA
